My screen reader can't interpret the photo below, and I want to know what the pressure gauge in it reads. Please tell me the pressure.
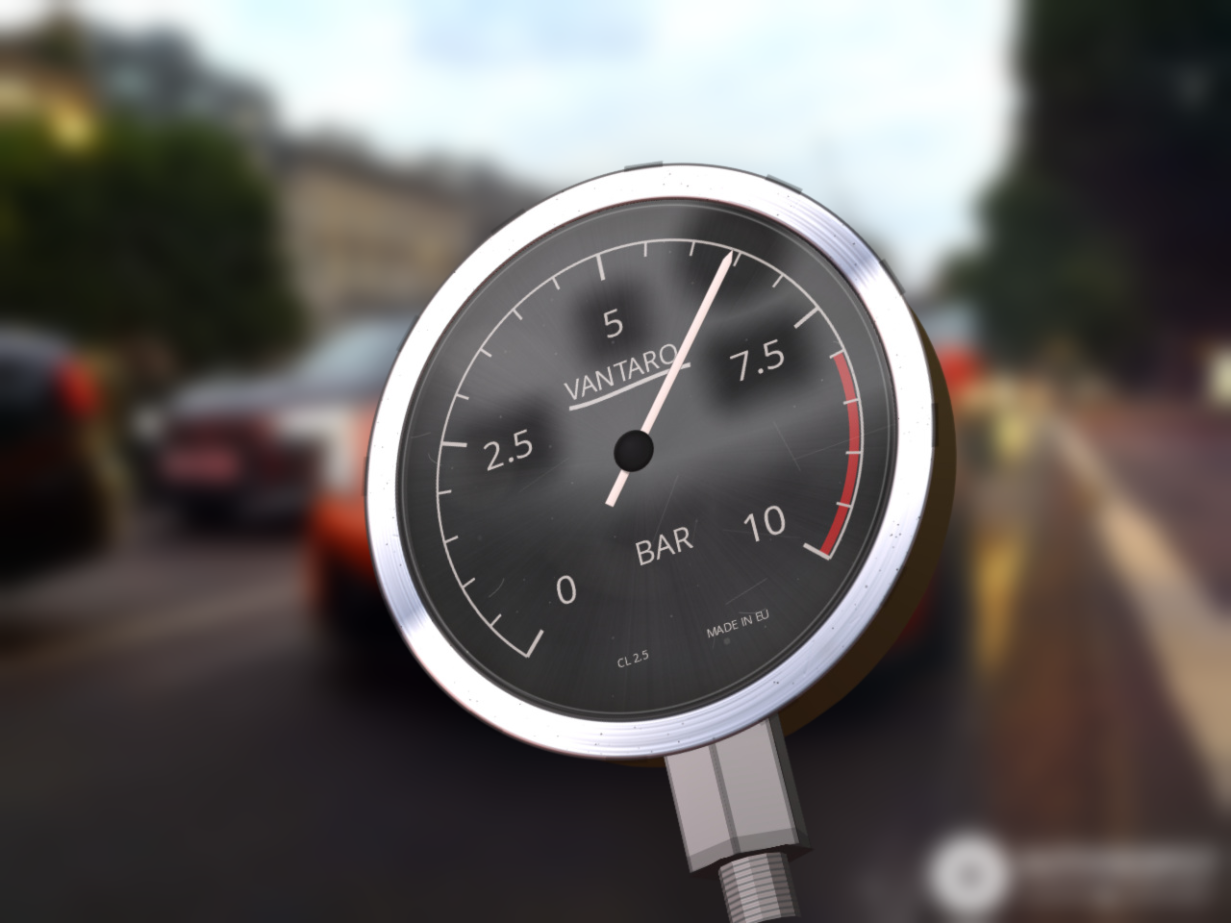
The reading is 6.5 bar
